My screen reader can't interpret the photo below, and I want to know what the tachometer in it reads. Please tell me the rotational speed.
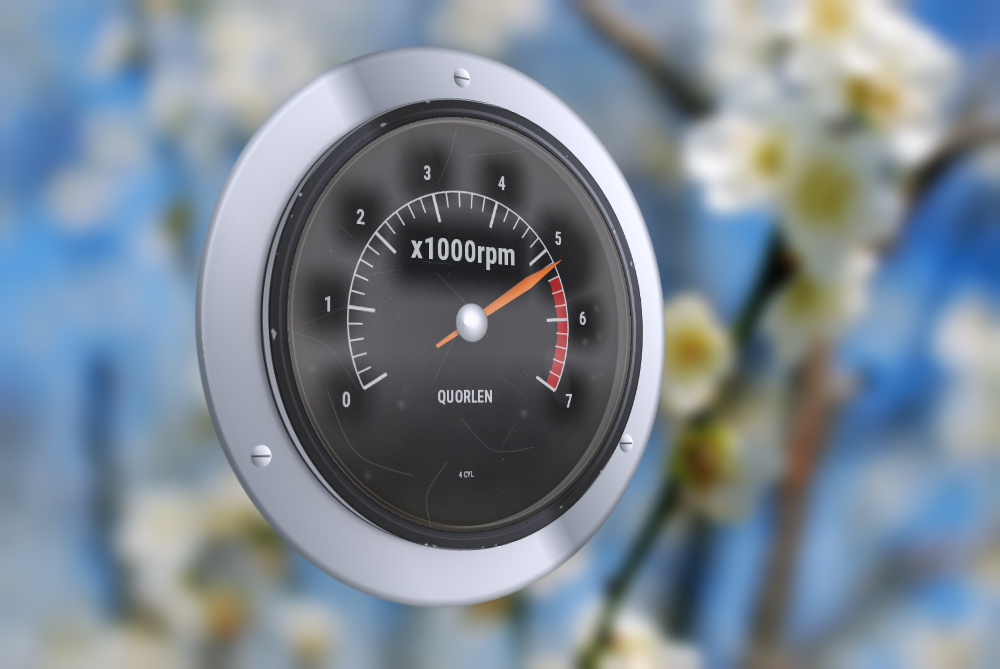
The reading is 5200 rpm
